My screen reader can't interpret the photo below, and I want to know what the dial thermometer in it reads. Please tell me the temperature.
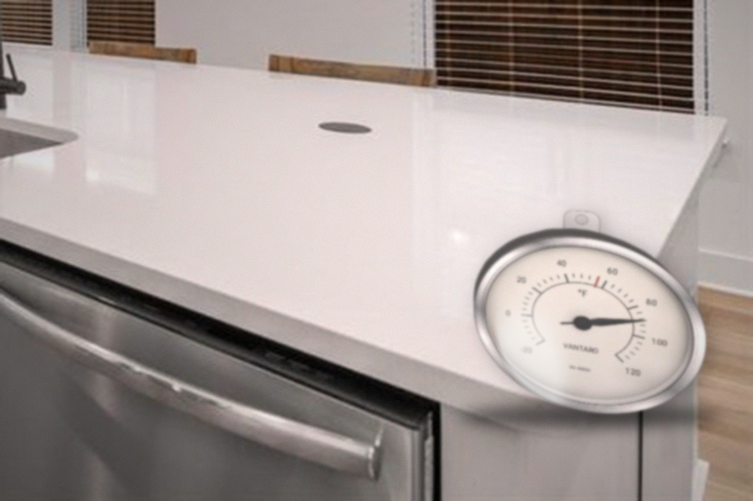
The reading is 88 °F
